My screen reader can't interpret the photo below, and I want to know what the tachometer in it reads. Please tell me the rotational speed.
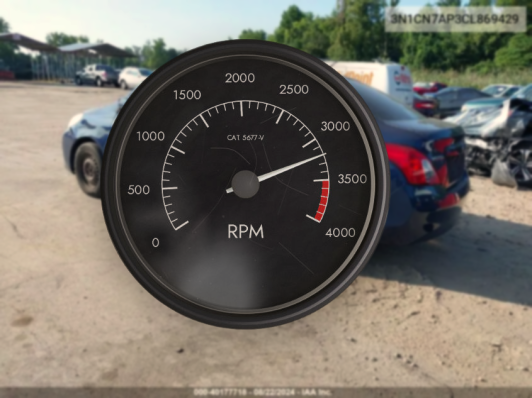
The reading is 3200 rpm
